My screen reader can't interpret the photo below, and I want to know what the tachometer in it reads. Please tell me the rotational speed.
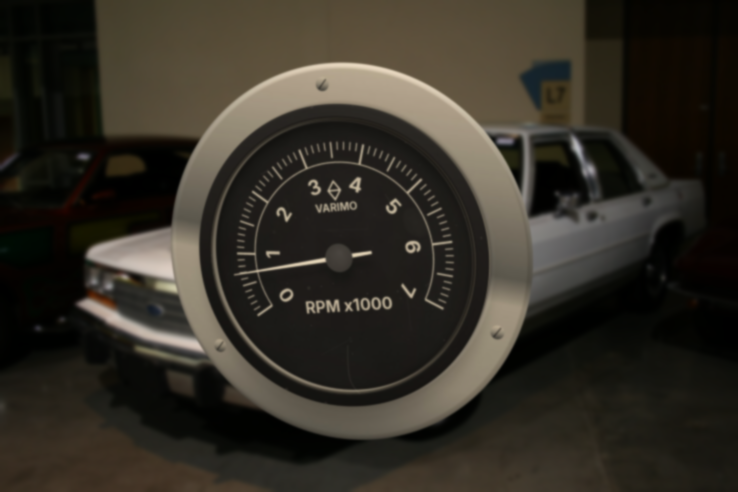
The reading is 700 rpm
